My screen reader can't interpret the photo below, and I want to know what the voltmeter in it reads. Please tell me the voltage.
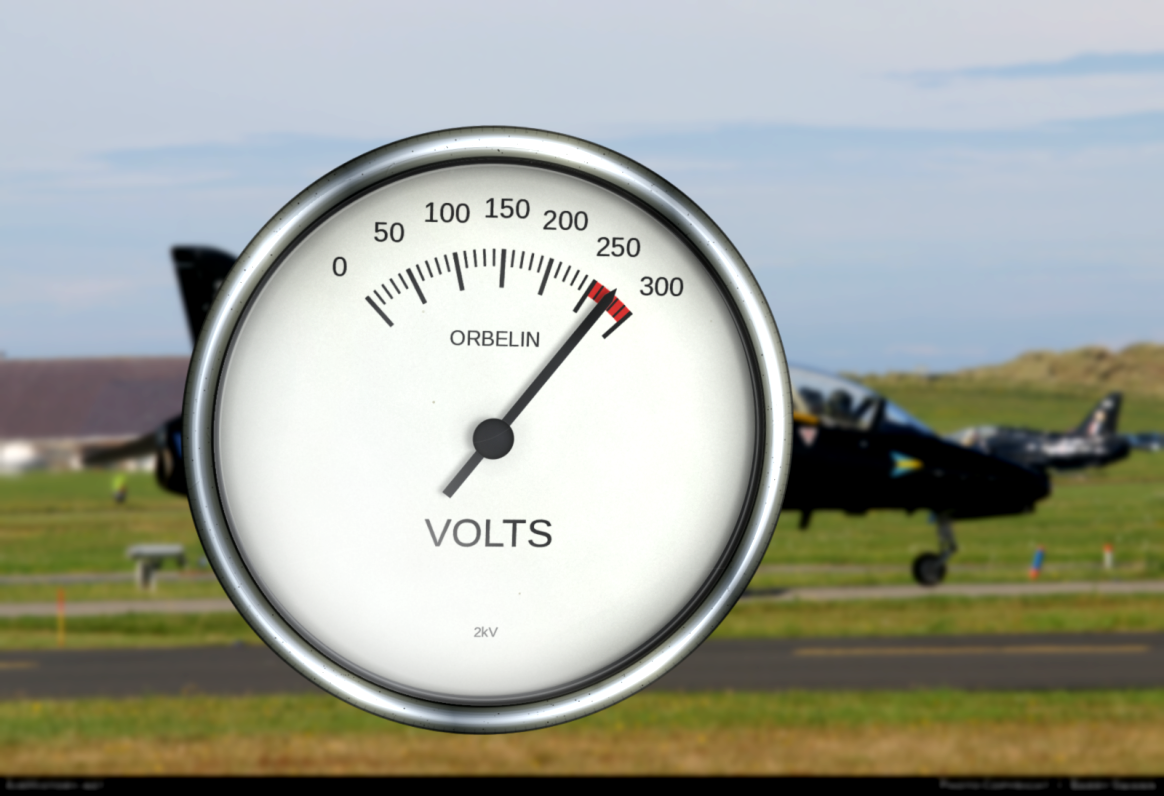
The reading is 270 V
